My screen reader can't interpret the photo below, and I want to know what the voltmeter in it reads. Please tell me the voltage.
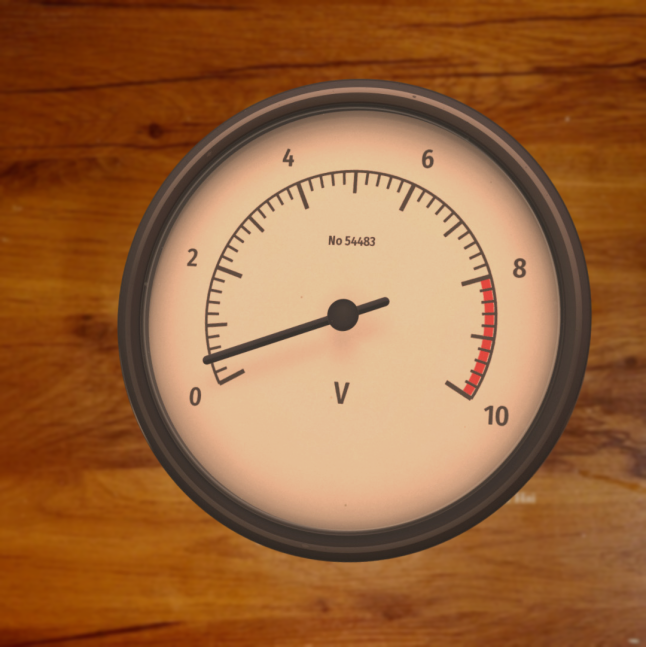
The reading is 0.4 V
